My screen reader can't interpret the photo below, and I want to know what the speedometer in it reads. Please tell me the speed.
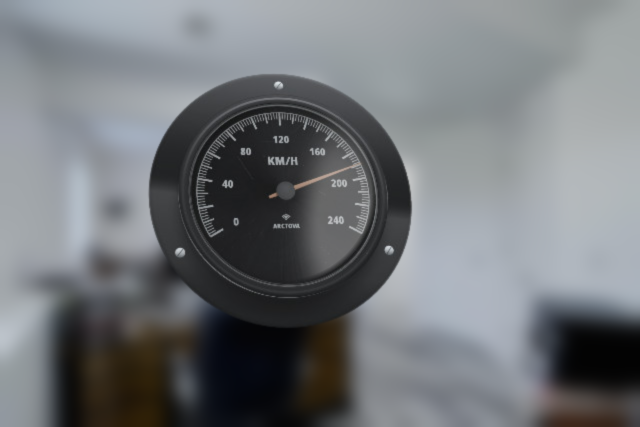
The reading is 190 km/h
